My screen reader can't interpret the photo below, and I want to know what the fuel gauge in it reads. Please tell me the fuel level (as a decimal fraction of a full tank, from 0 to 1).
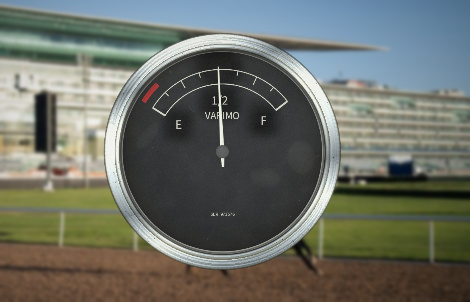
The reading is 0.5
